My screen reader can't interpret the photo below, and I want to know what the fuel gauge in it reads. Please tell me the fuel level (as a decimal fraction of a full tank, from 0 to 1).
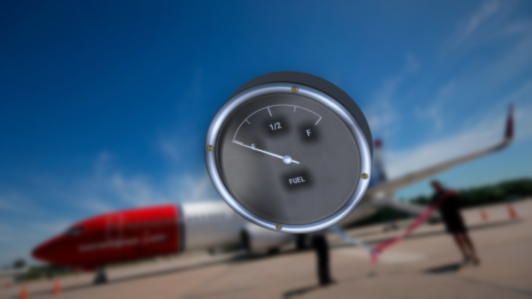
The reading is 0
